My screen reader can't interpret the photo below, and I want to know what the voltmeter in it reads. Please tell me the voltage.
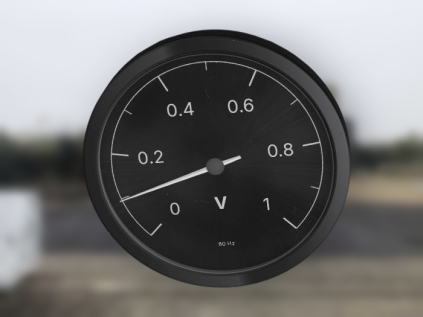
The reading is 0.1 V
